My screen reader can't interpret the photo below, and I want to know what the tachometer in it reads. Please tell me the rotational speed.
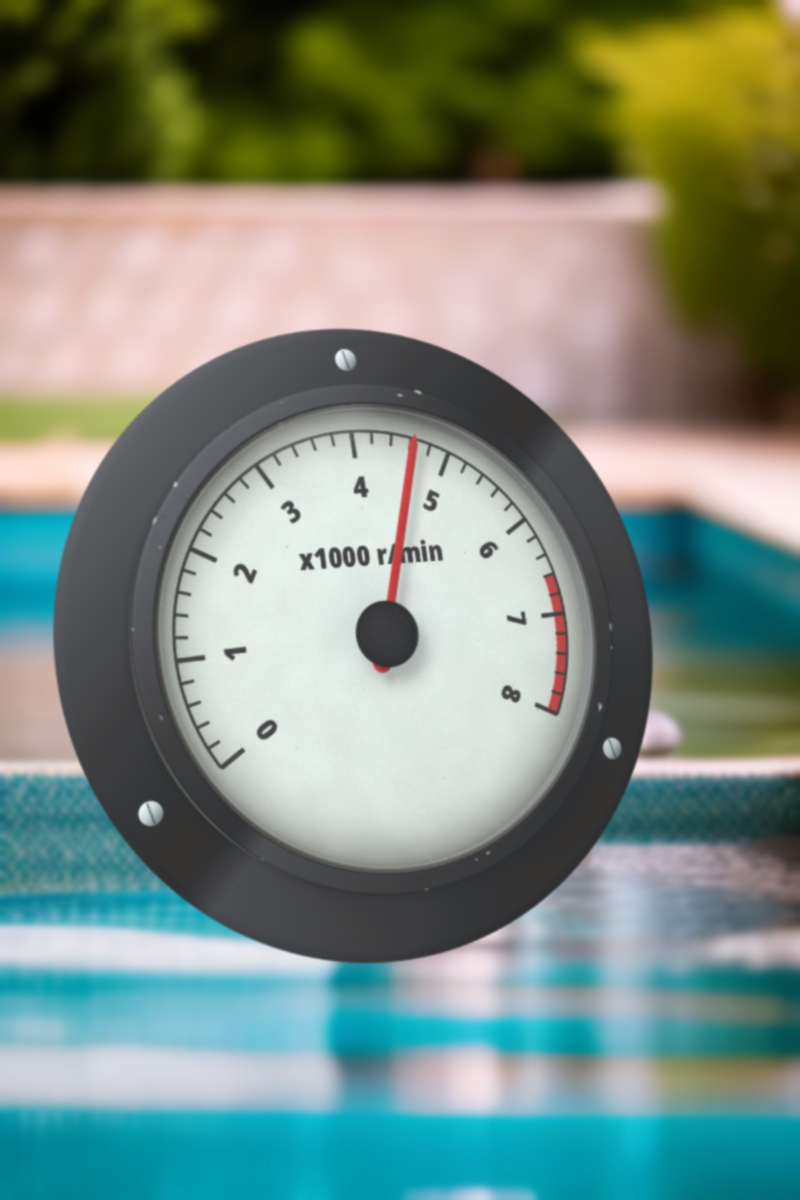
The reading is 4600 rpm
